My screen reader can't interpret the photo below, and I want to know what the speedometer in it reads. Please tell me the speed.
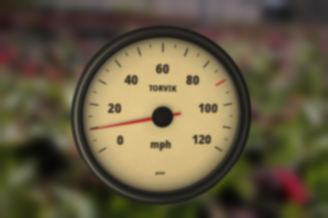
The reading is 10 mph
